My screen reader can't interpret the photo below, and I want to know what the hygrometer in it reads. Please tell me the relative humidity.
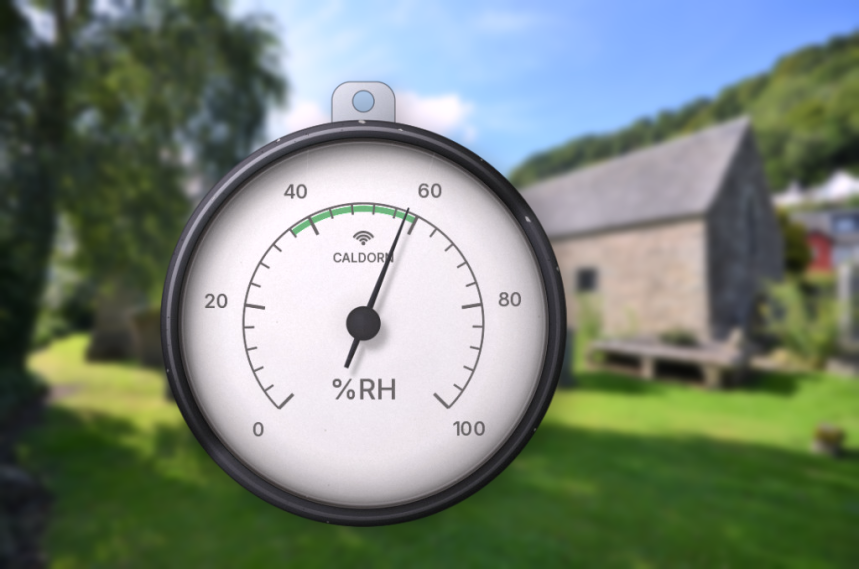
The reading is 58 %
